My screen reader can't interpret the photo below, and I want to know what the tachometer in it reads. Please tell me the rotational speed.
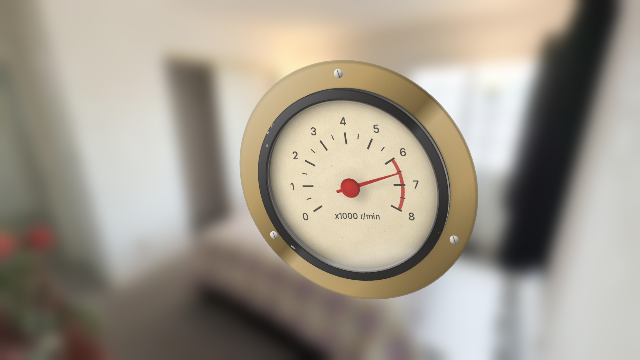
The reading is 6500 rpm
